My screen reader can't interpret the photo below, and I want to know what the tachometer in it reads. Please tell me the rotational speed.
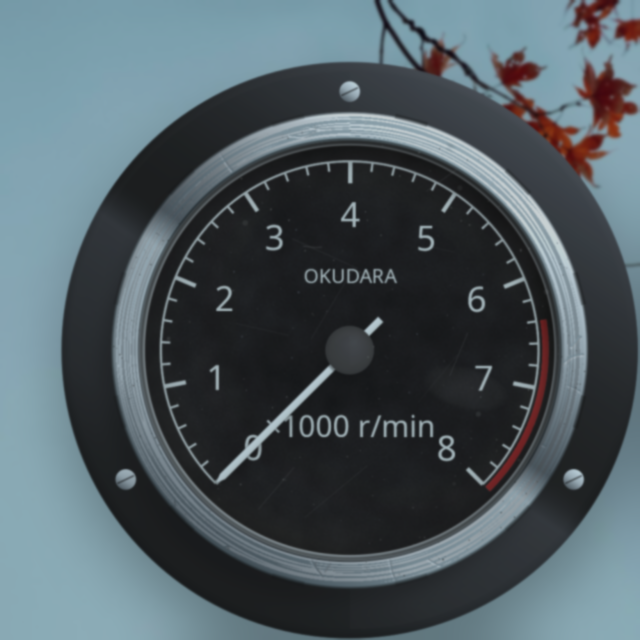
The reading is 0 rpm
